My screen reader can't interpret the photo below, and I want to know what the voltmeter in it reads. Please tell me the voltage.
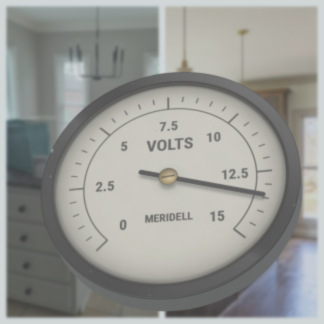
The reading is 13.5 V
